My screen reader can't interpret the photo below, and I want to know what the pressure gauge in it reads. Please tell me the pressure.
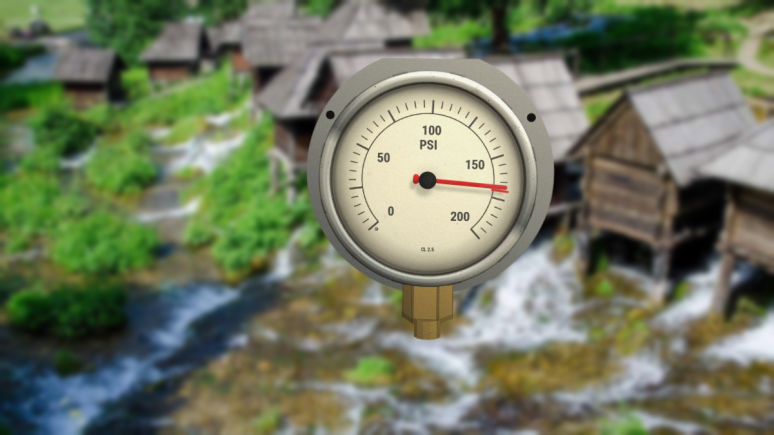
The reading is 167.5 psi
